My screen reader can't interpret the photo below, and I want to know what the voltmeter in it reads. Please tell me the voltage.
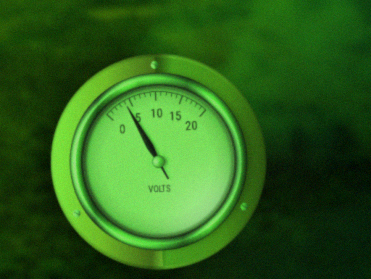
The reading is 4 V
